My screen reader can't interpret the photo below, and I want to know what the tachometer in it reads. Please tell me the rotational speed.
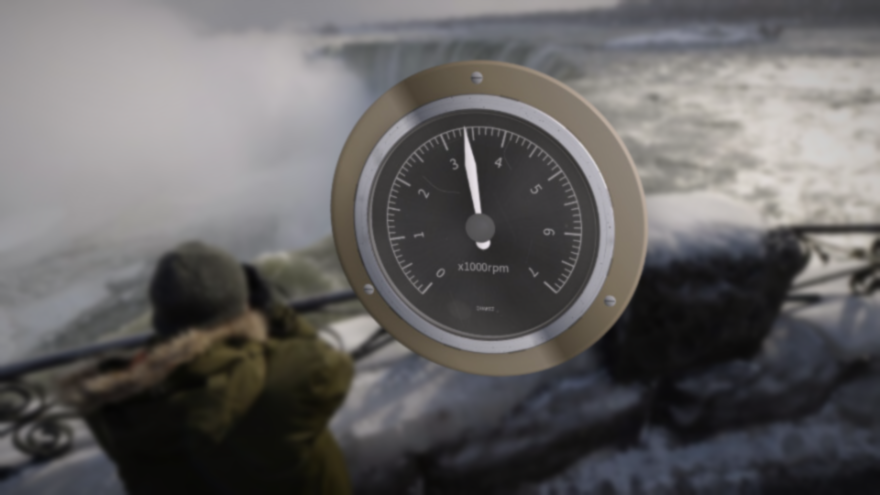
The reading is 3400 rpm
